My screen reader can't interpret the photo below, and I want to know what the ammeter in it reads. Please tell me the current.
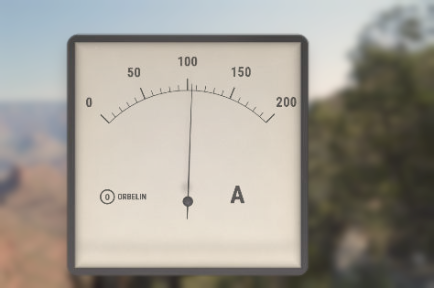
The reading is 105 A
